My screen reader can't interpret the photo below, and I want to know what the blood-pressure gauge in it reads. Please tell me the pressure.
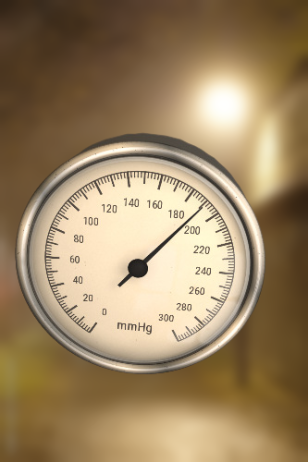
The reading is 190 mmHg
